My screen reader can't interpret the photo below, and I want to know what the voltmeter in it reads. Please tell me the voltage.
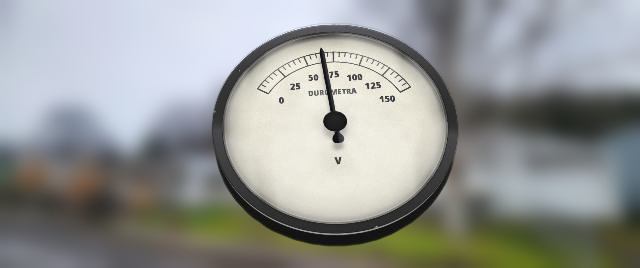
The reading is 65 V
